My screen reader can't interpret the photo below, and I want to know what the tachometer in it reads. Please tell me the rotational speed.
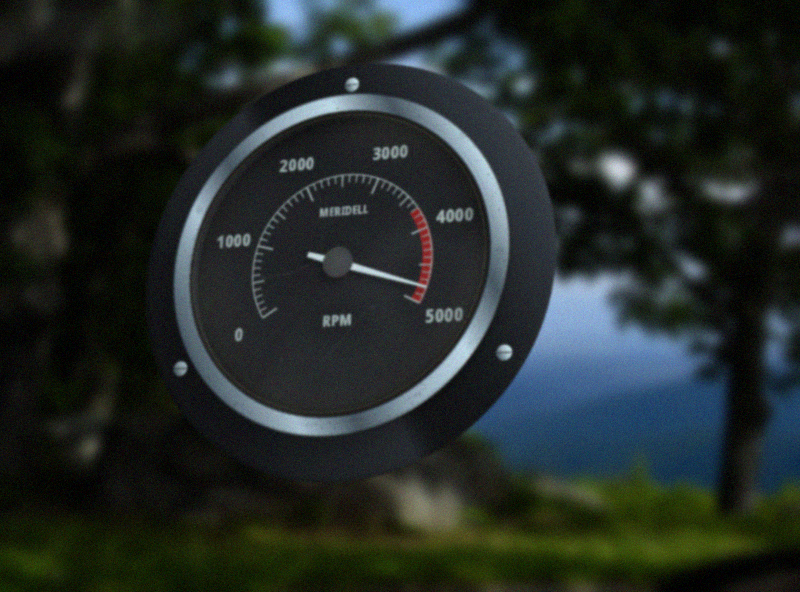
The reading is 4800 rpm
